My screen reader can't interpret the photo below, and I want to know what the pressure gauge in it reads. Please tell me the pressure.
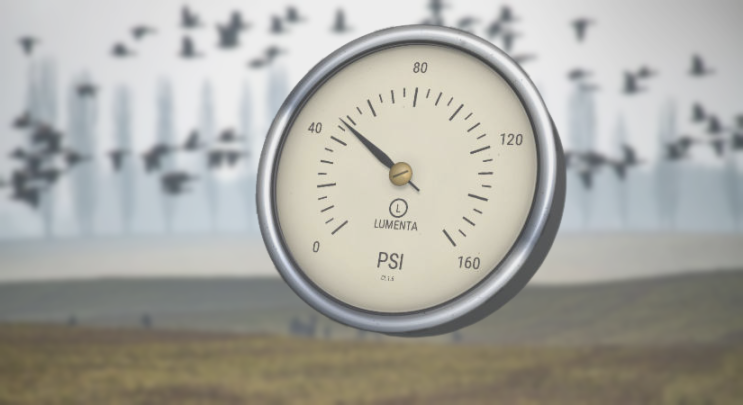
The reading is 47.5 psi
